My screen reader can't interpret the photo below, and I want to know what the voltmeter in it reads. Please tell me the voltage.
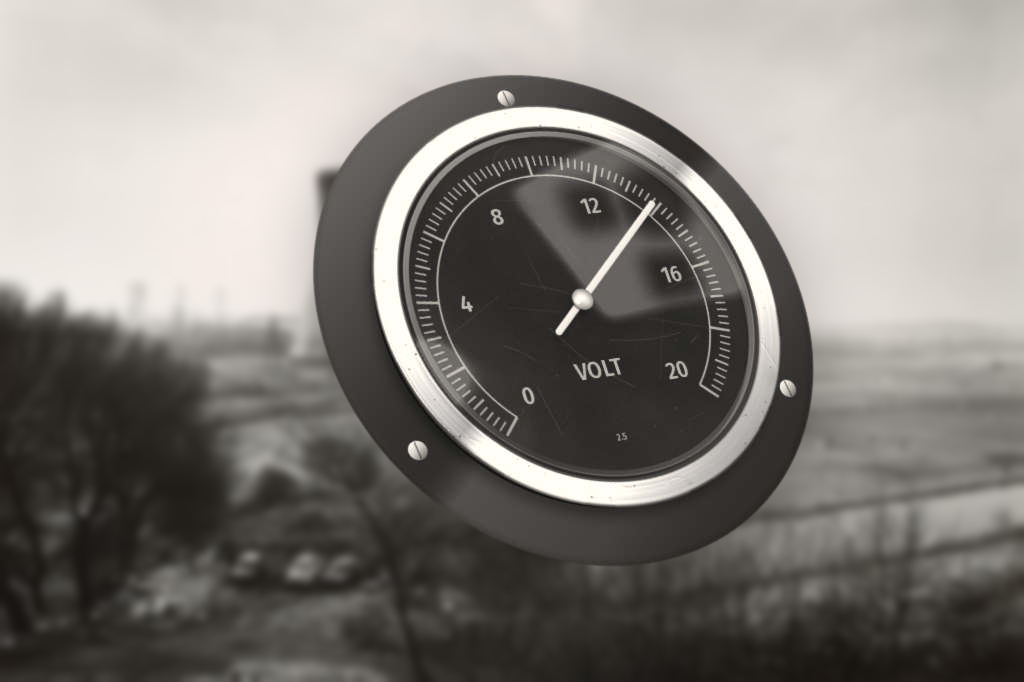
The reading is 13.8 V
